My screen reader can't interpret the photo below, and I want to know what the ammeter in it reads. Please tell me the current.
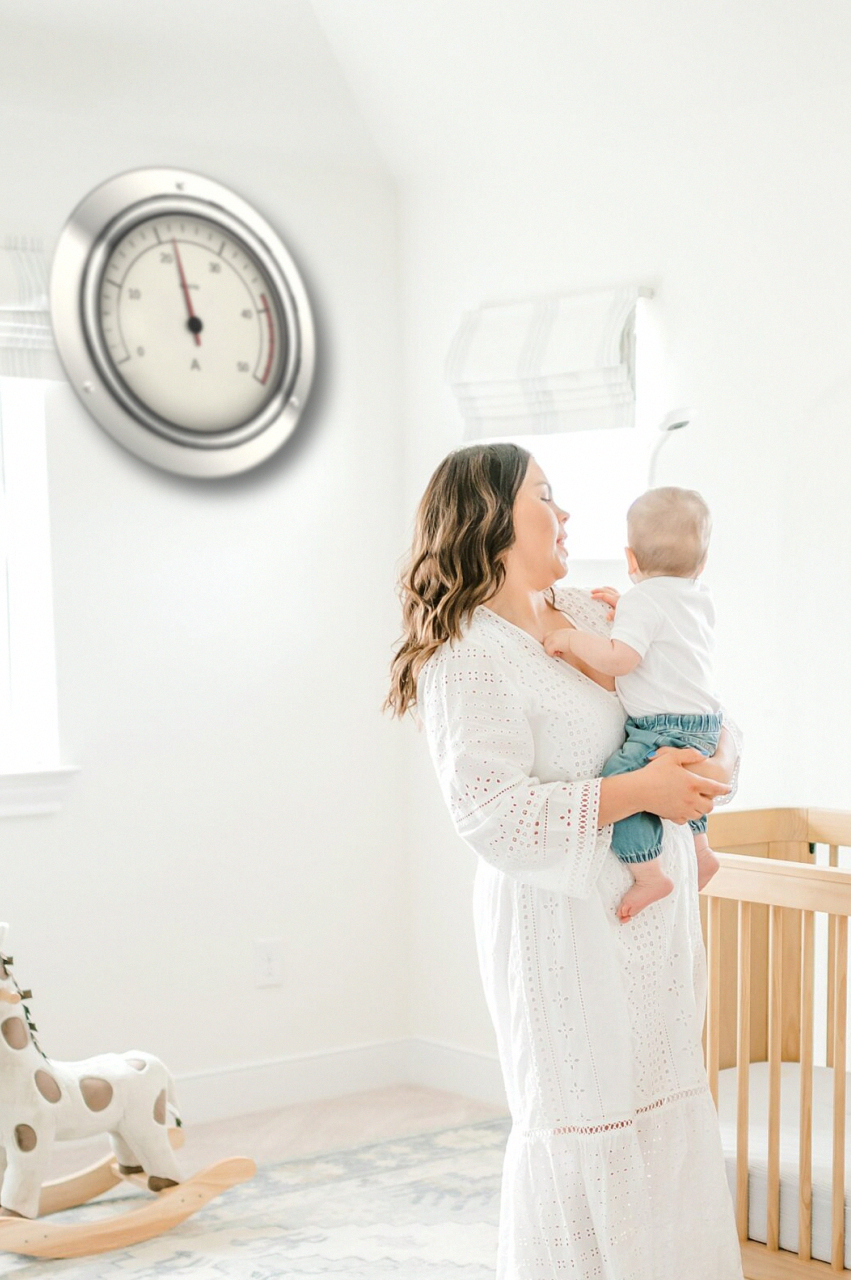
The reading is 22 A
